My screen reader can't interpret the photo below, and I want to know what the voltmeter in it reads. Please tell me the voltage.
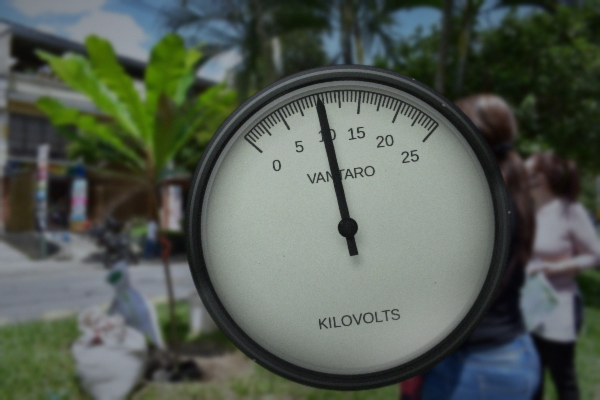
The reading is 10 kV
